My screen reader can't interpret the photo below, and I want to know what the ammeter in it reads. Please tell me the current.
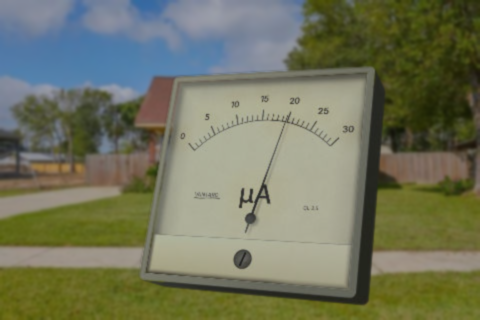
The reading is 20 µA
